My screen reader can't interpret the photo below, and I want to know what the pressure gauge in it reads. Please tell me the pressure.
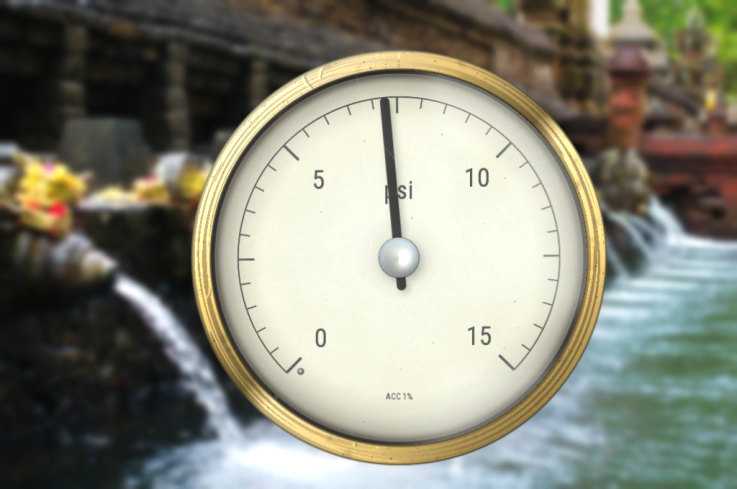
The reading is 7.25 psi
